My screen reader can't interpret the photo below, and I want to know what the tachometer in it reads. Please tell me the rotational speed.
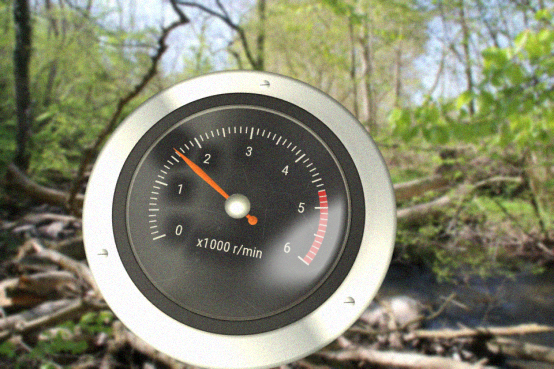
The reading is 1600 rpm
